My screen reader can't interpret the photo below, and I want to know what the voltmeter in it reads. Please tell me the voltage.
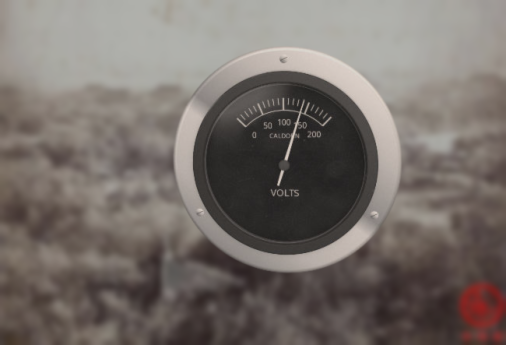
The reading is 140 V
